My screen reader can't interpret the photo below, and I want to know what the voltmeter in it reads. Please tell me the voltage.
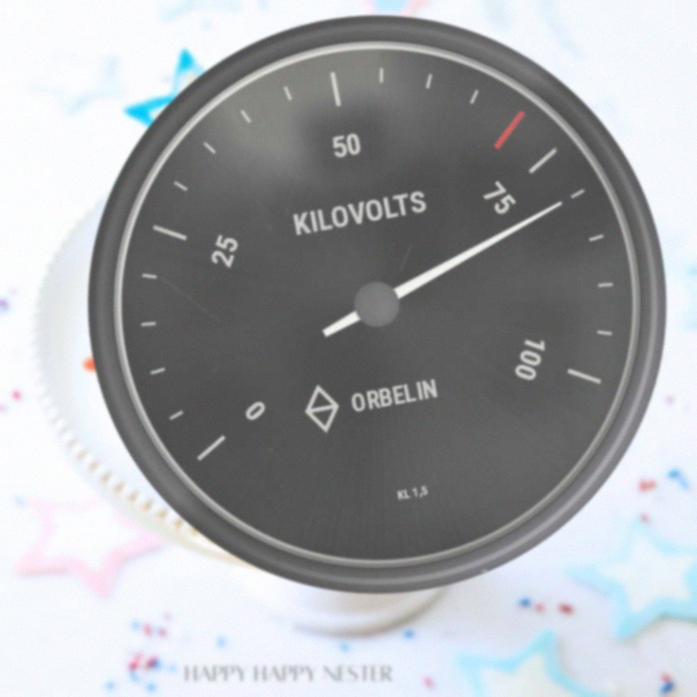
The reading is 80 kV
